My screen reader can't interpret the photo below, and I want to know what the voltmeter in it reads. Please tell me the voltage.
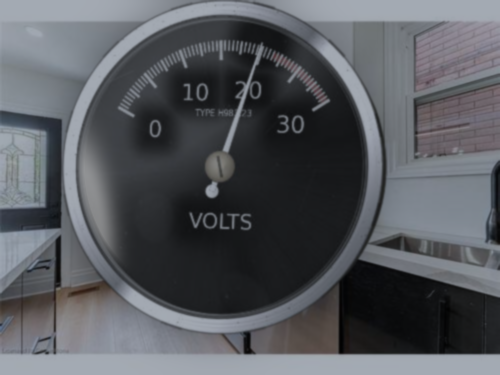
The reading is 20 V
